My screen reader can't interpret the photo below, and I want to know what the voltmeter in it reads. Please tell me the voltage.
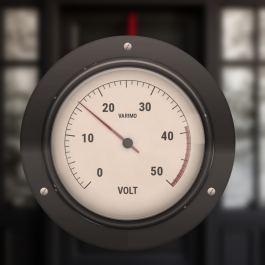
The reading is 16 V
